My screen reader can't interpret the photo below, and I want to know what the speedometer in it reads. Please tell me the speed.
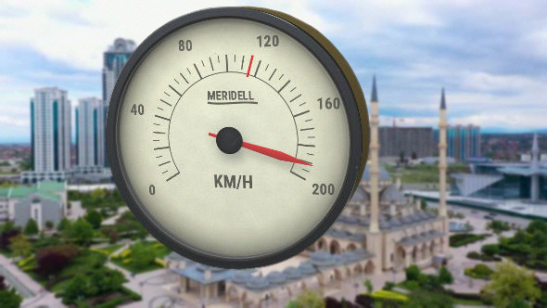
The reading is 190 km/h
